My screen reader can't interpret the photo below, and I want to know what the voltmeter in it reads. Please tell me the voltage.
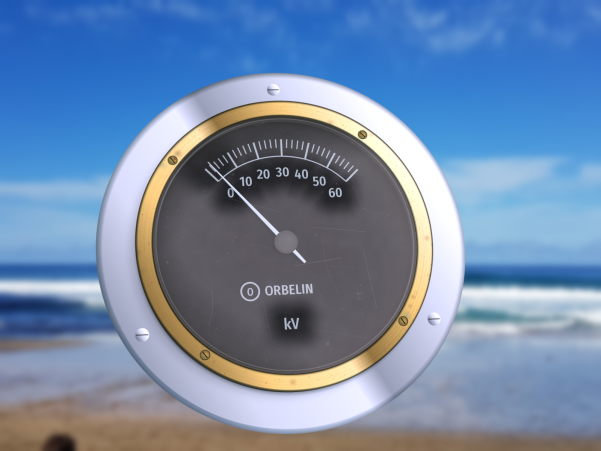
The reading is 2 kV
